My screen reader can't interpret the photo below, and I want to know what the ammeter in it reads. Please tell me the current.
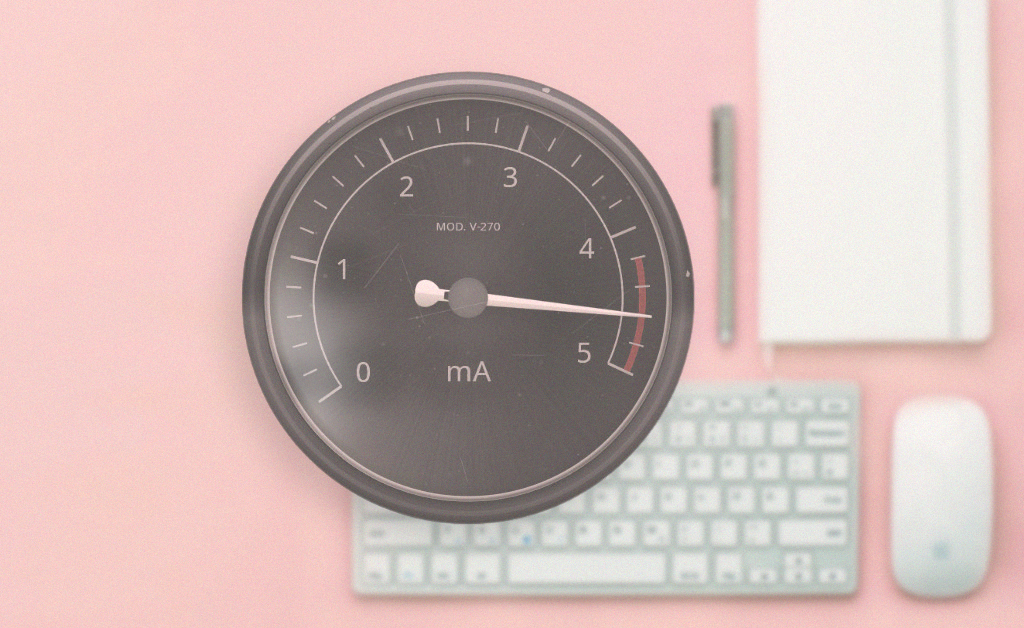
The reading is 4.6 mA
